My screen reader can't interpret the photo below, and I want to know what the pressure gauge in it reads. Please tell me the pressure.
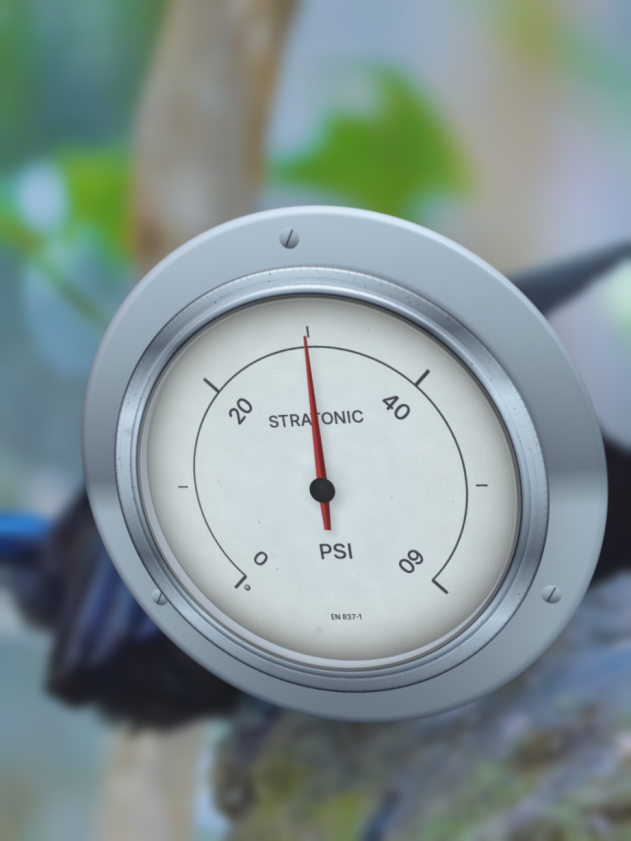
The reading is 30 psi
